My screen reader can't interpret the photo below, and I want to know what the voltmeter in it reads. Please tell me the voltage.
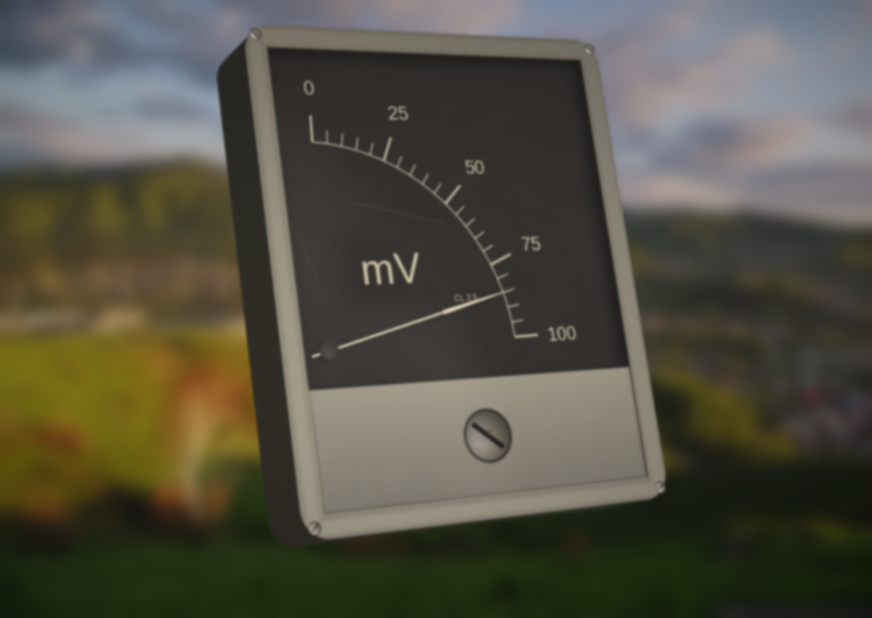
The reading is 85 mV
